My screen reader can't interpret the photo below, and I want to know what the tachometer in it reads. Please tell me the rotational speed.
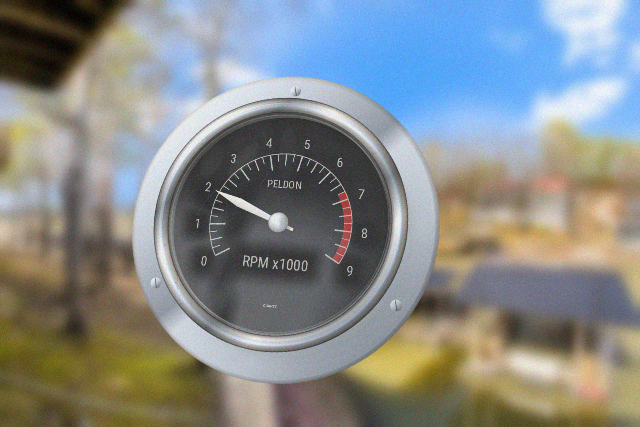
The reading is 2000 rpm
